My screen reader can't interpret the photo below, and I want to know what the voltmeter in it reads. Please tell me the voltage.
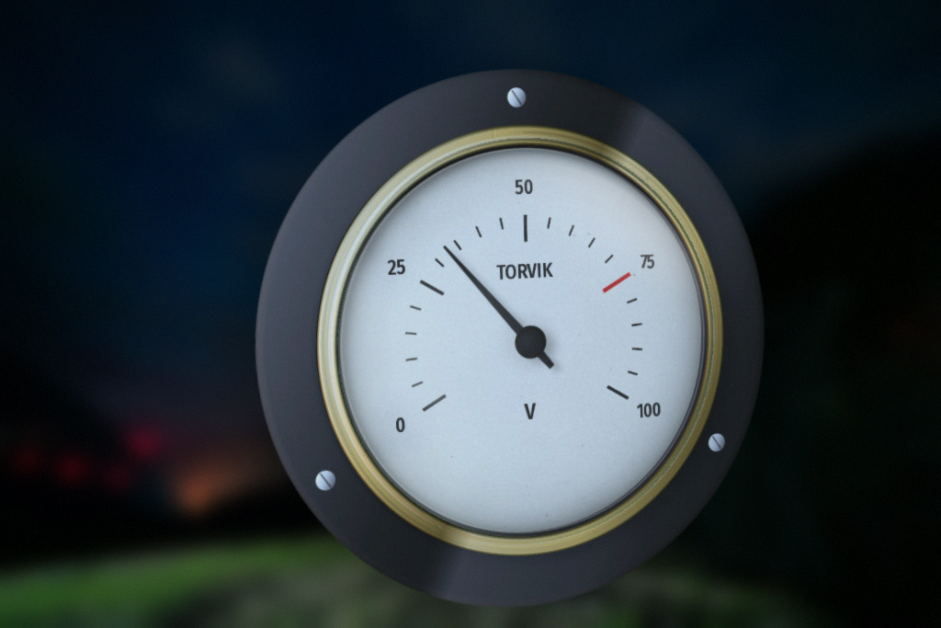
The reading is 32.5 V
